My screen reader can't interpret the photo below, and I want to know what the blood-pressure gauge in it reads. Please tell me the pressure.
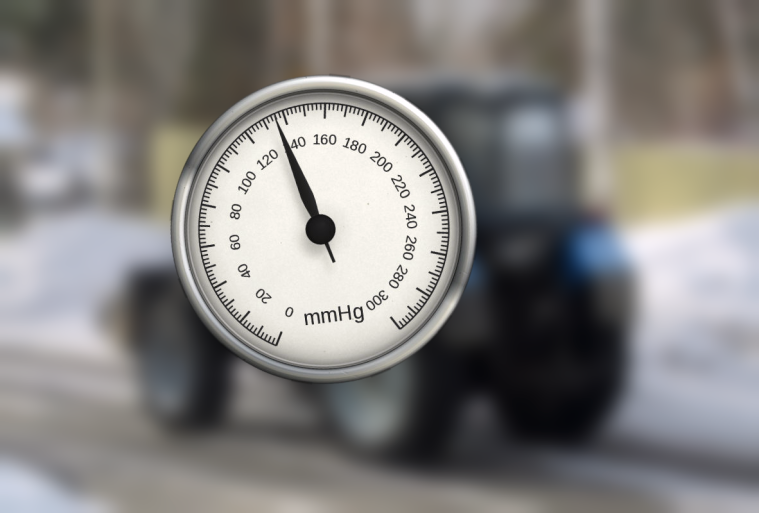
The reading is 136 mmHg
